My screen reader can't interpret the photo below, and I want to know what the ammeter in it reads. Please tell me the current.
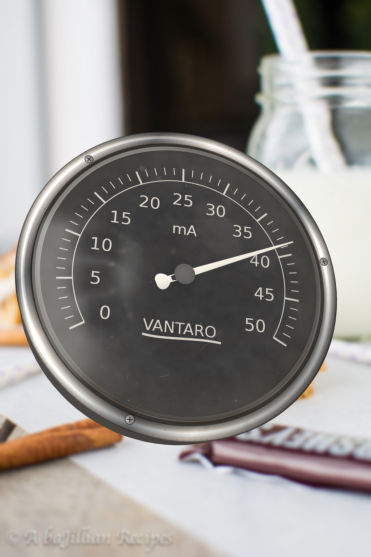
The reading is 39 mA
